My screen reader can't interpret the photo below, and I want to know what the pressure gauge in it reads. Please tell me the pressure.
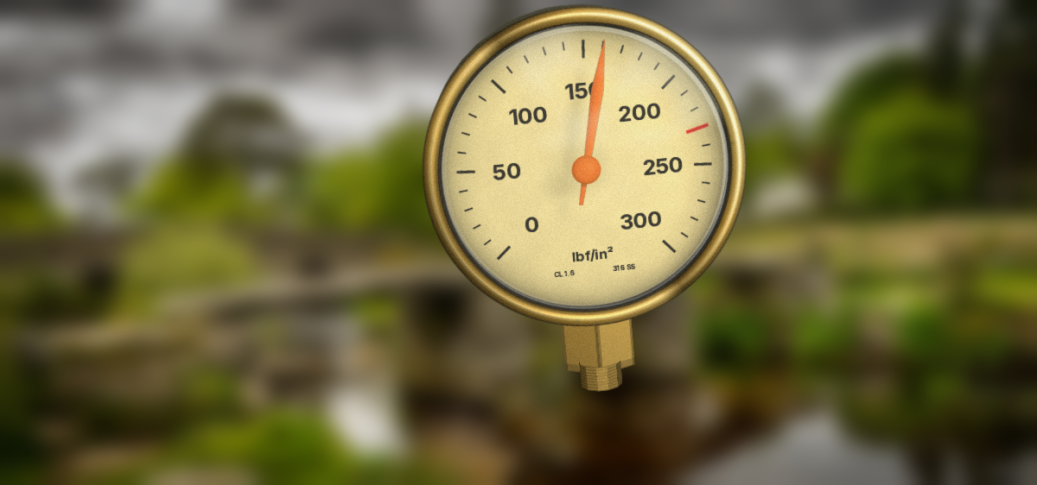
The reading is 160 psi
